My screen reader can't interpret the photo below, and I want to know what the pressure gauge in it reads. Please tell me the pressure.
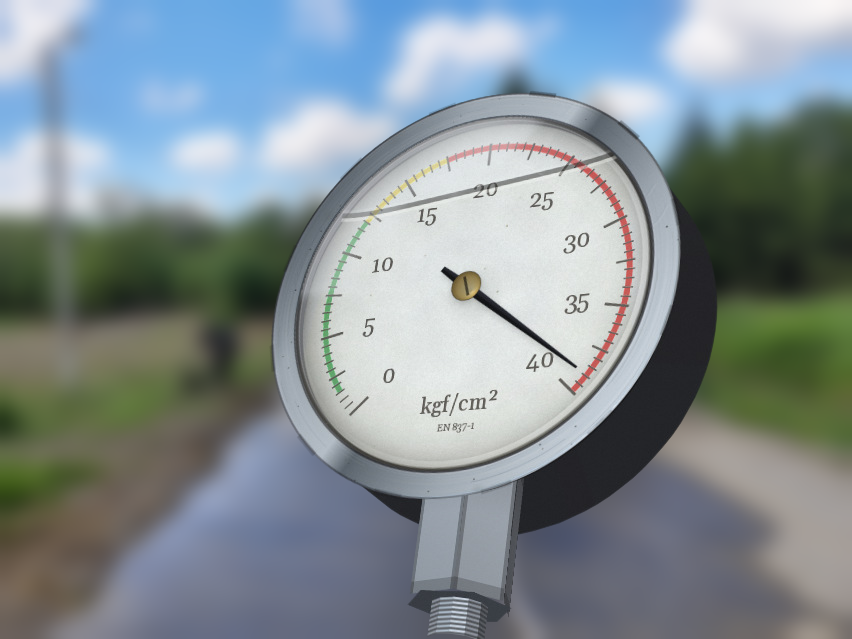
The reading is 39 kg/cm²
